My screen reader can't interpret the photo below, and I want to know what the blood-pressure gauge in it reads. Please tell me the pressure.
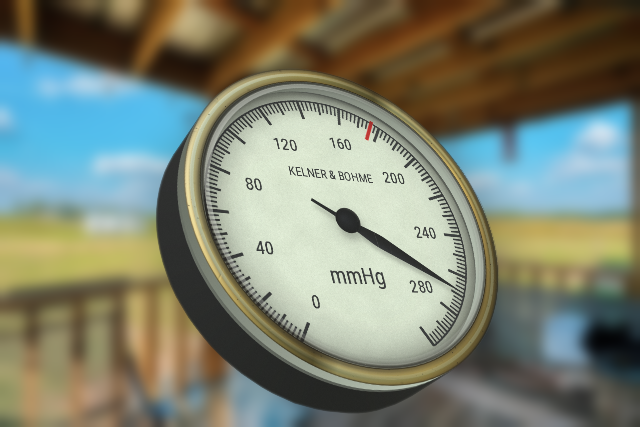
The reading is 270 mmHg
